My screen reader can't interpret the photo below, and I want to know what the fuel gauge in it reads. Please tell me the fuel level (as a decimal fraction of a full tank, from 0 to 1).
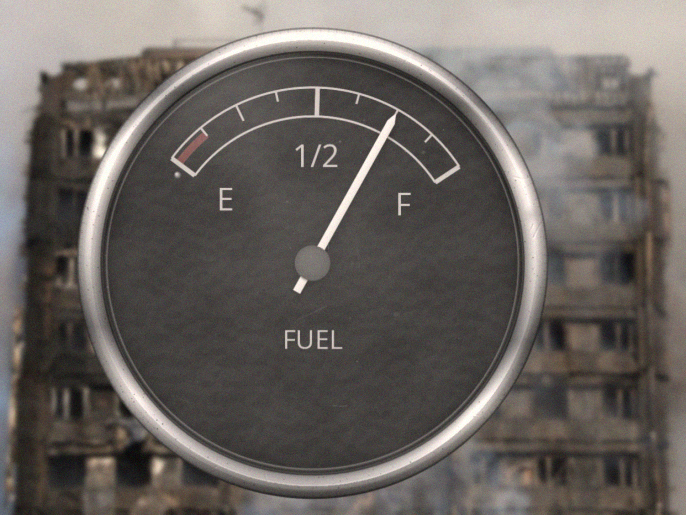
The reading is 0.75
